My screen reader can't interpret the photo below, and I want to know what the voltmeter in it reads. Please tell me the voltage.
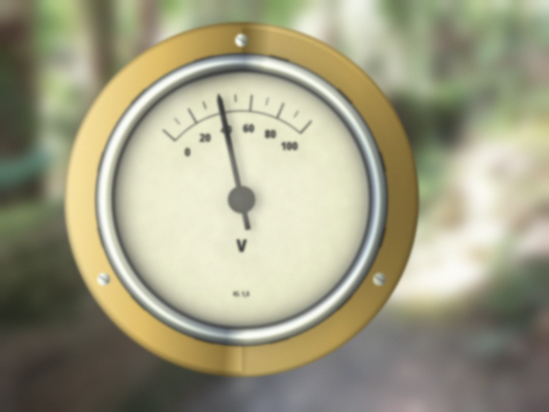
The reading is 40 V
